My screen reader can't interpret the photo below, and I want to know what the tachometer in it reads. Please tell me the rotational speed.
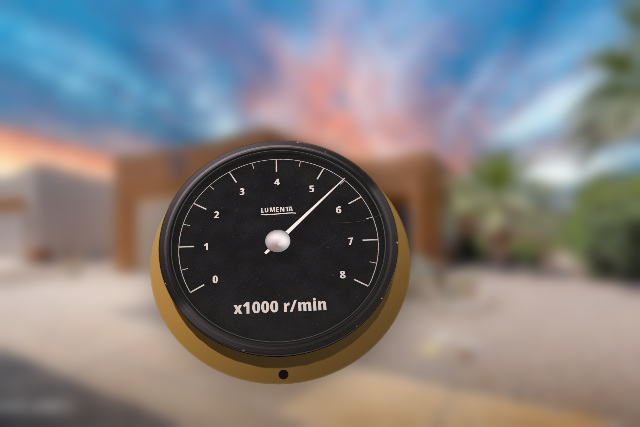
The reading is 5500 rpm
